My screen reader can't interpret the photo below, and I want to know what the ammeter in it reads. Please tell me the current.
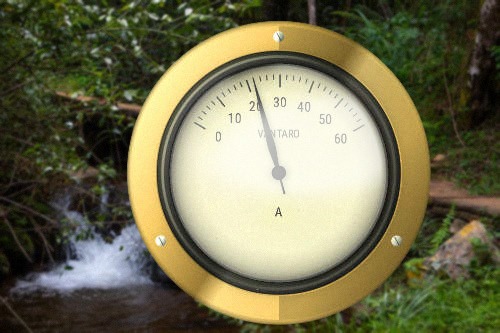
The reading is 22 A
